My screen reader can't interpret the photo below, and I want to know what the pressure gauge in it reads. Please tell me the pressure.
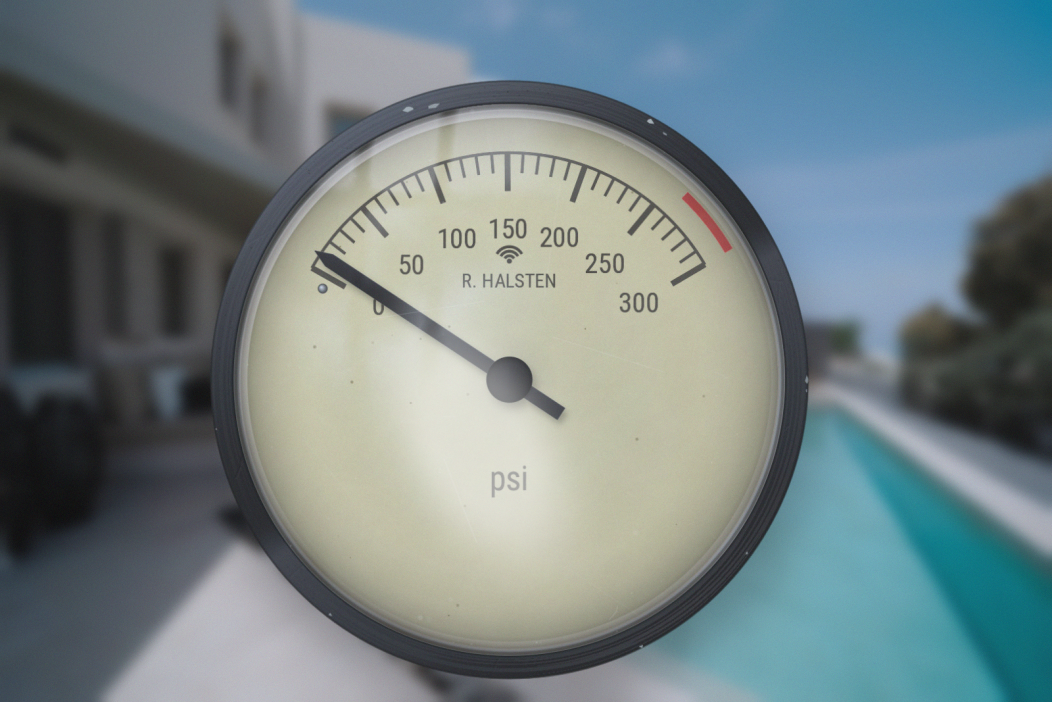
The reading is 10 psi
